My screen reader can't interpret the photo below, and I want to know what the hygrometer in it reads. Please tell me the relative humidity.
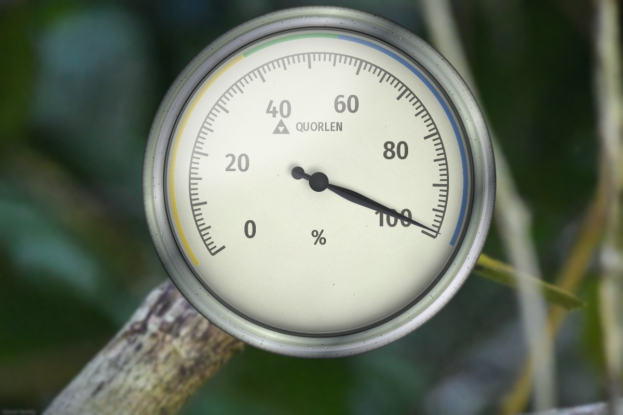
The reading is 99 %
